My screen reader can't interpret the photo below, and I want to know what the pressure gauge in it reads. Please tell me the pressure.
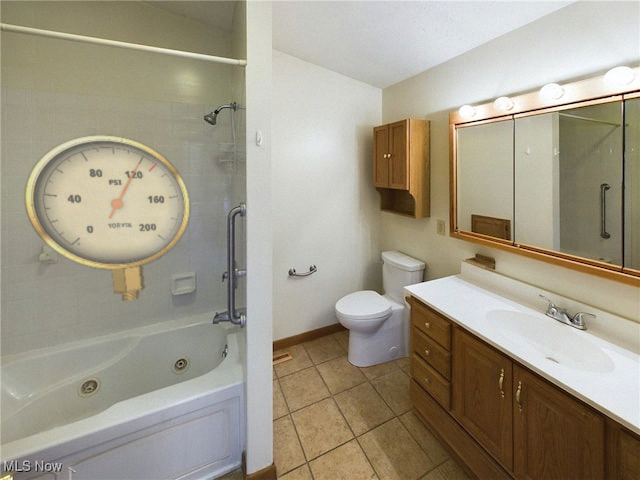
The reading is 120 psi
